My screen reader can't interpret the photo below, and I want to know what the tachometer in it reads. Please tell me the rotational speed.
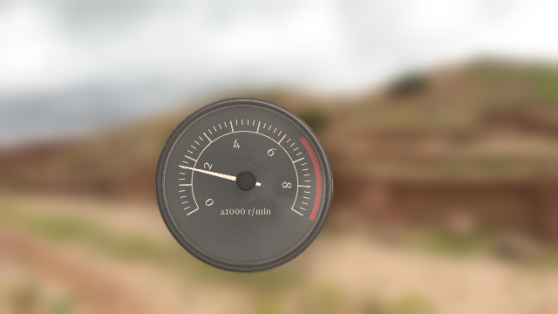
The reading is 1600 rpm
